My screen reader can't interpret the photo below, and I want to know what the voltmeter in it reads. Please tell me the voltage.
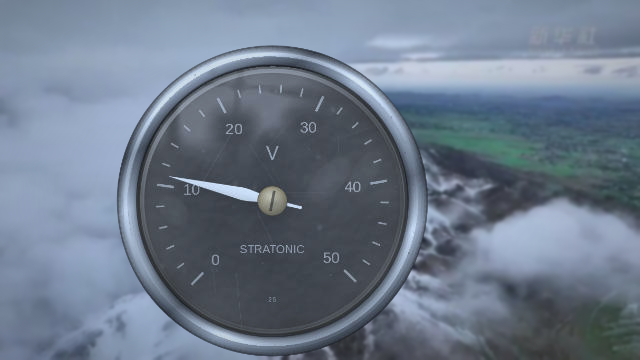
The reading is 11 V
